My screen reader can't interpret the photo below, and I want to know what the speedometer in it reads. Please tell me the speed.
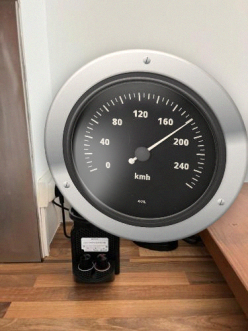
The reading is 180 km/h
